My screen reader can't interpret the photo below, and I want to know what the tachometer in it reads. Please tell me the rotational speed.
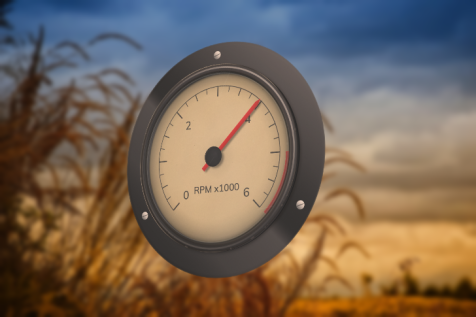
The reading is 4000 rpm
